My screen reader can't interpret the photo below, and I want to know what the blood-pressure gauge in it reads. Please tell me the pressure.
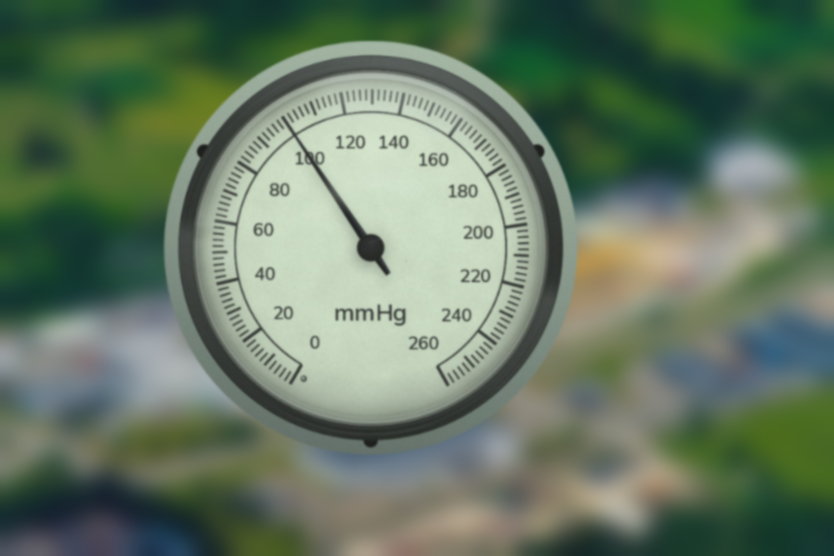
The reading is 100 mmHg
